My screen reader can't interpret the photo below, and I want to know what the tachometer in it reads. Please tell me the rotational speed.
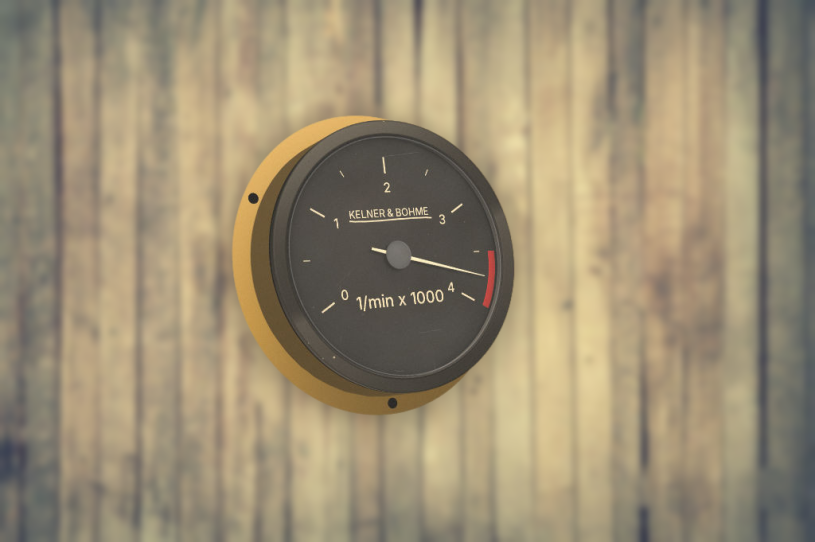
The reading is 3750 rpm
